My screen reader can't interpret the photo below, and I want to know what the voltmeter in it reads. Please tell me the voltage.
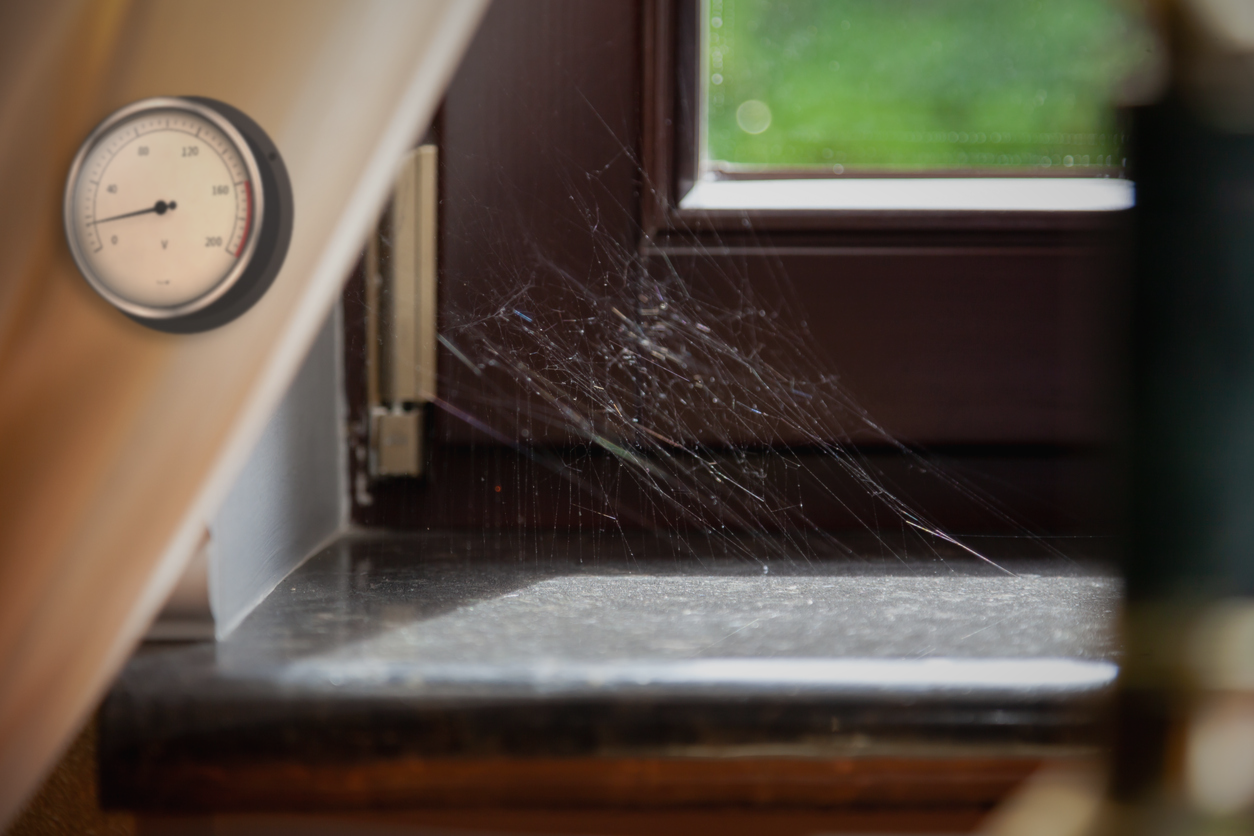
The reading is 15 V
